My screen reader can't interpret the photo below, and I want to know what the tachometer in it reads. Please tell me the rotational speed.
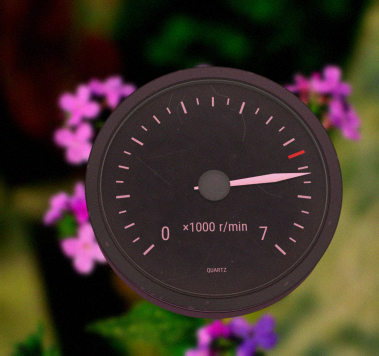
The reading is 5625 rpm
